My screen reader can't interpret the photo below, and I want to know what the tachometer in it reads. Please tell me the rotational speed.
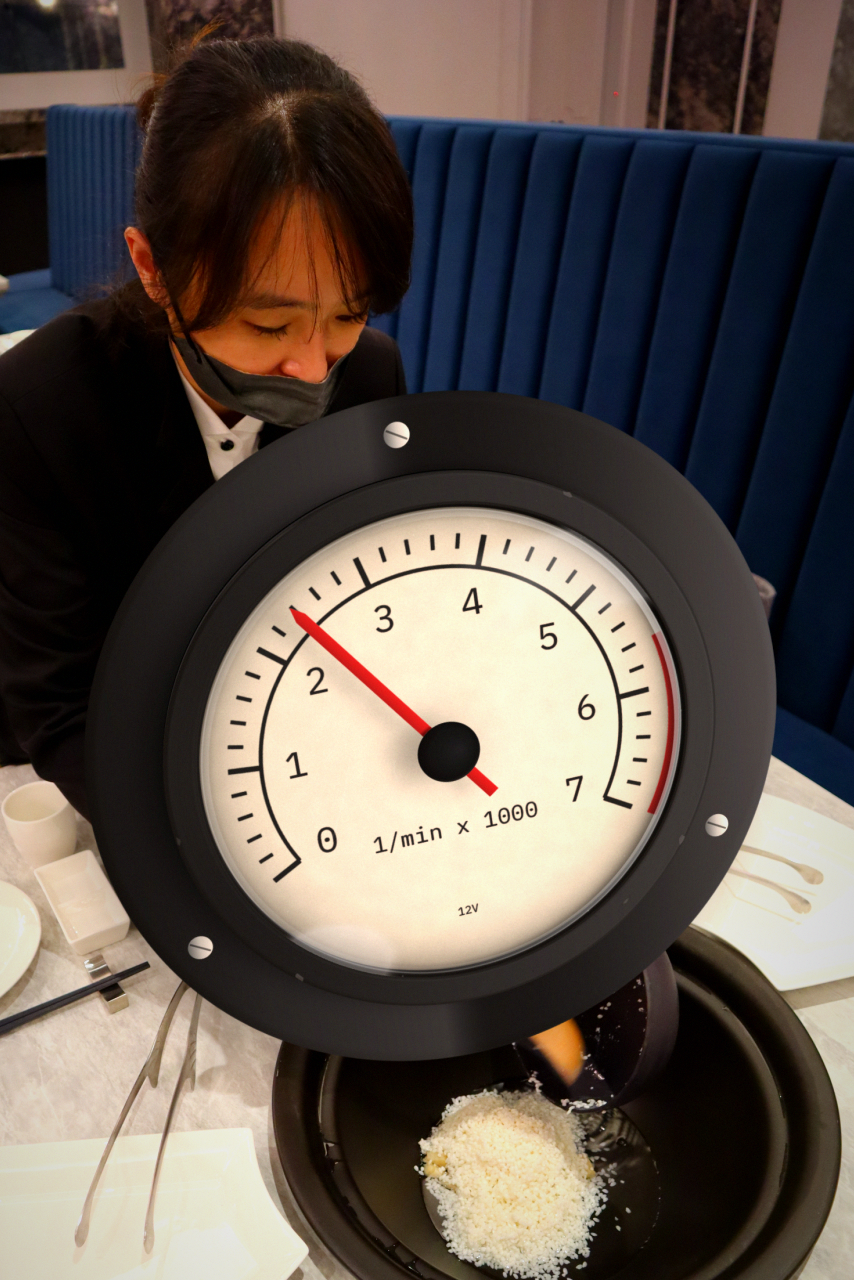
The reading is 2400 rpm
